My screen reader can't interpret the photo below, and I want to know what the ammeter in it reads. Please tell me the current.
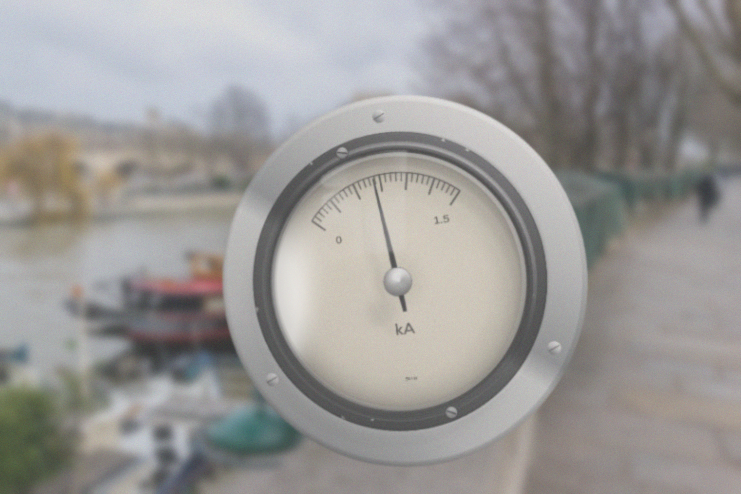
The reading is 0.7 kA
